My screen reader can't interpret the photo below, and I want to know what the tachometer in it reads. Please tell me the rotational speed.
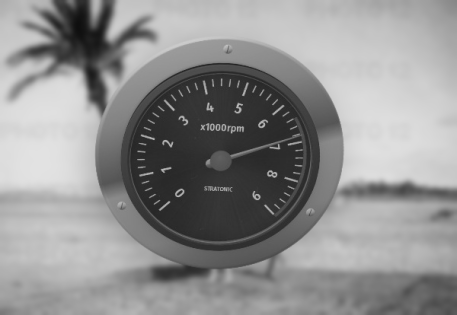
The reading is 6800 rpm
